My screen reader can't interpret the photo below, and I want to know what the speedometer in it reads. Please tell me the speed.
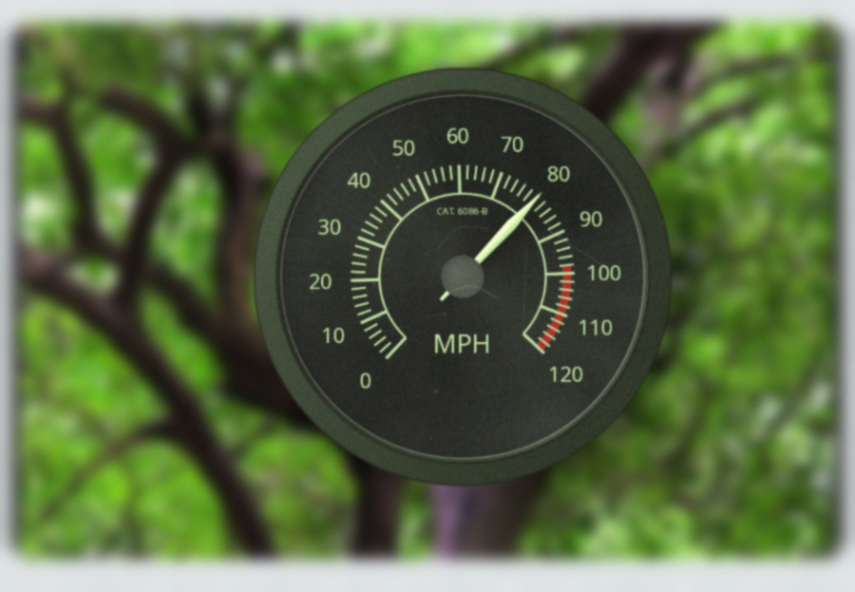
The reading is 80 mph
